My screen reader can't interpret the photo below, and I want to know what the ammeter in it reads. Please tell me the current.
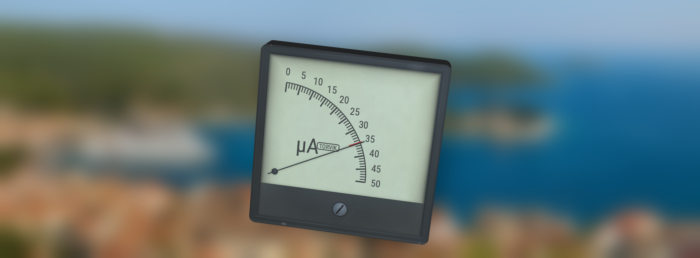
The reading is 35 µA
